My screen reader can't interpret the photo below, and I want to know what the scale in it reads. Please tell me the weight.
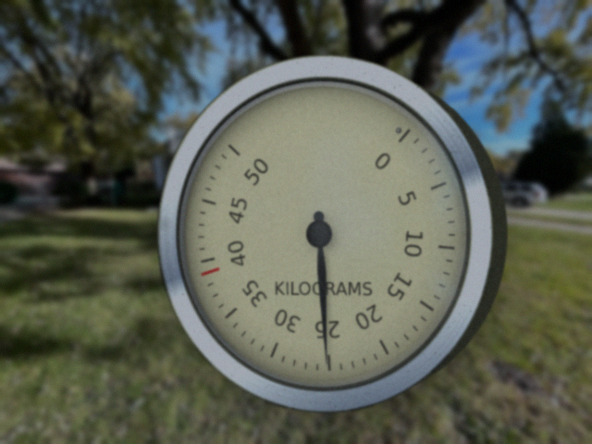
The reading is 25 kg
